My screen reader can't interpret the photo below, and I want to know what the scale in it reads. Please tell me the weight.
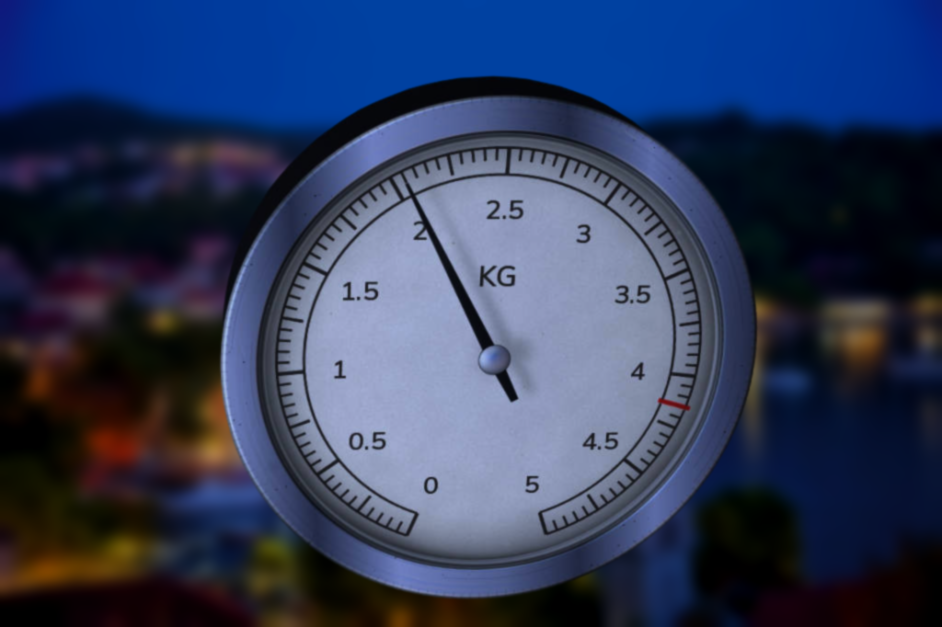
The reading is 2.05 kg
